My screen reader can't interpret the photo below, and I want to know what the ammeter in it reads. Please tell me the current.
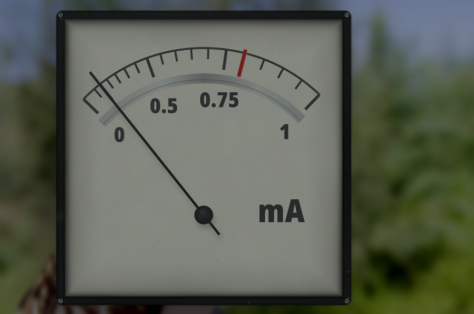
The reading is 0.25 mA
